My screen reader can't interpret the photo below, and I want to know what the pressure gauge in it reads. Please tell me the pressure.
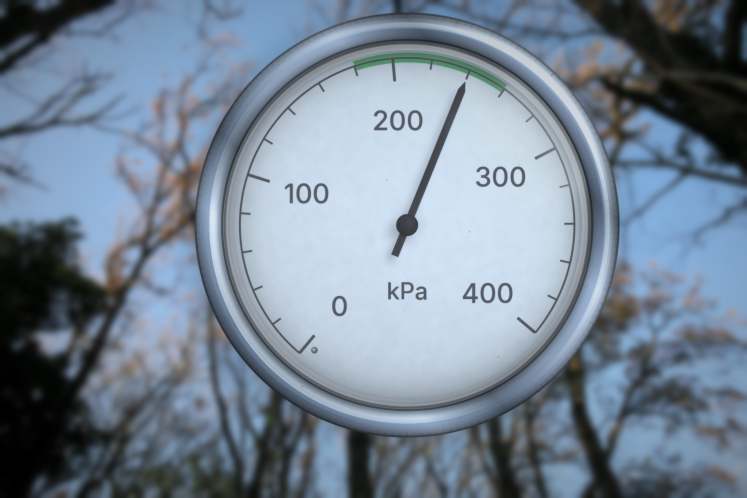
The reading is 240 kPa
